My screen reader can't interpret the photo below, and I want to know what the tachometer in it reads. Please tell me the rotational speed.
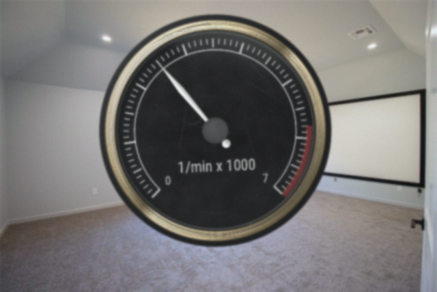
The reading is 2500 rpm
